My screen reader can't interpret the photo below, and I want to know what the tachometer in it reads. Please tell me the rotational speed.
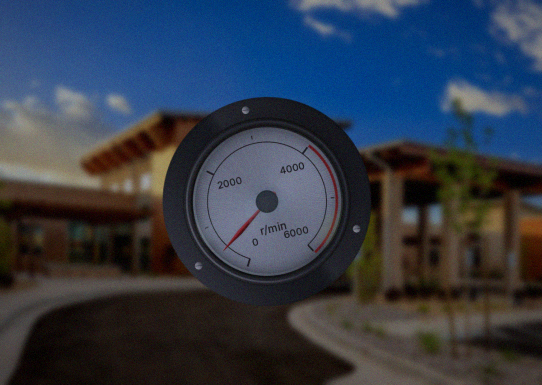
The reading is 500 rpm
